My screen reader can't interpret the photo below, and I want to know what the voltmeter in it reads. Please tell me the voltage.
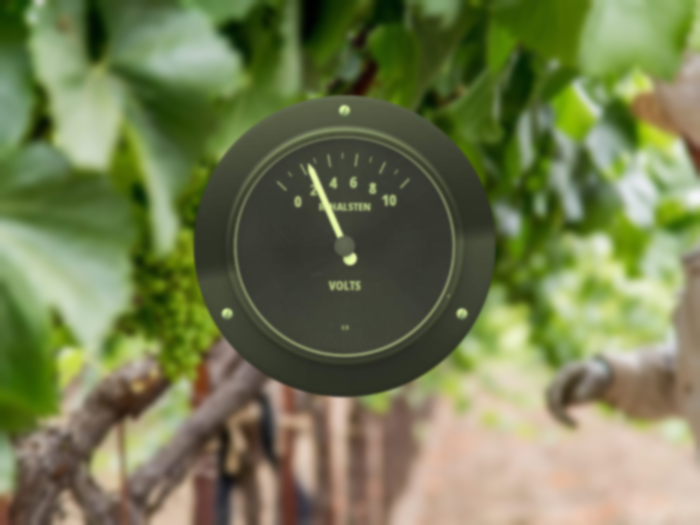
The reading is 2.5 V
